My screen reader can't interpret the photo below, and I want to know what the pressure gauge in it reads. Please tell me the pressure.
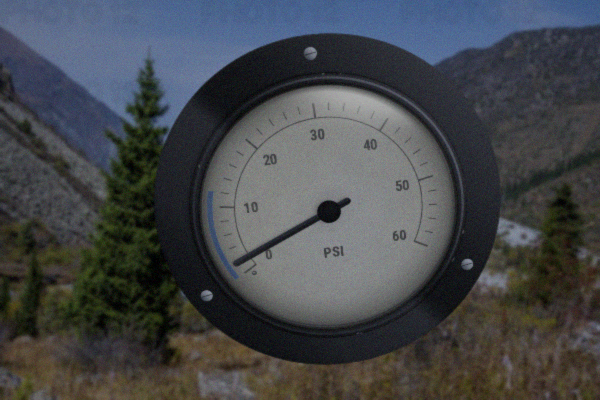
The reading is 2 psi
